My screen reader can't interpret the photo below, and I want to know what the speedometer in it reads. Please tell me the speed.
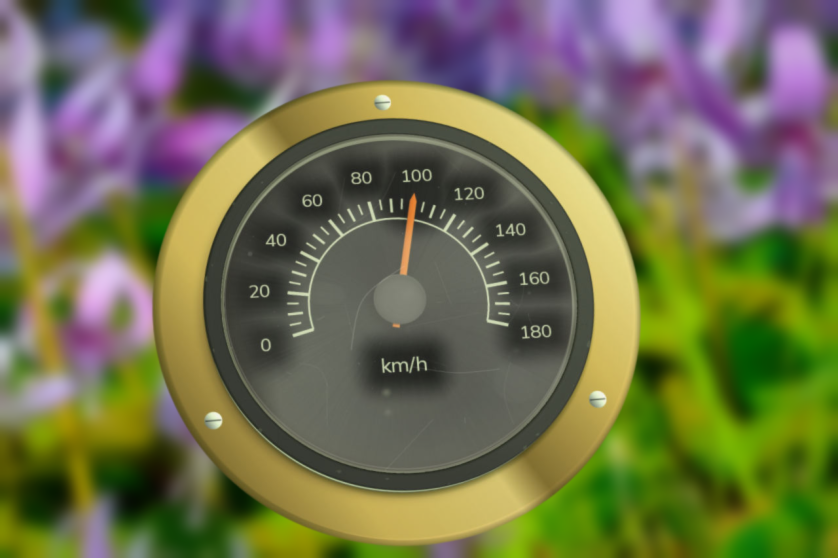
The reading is 100 km/h
